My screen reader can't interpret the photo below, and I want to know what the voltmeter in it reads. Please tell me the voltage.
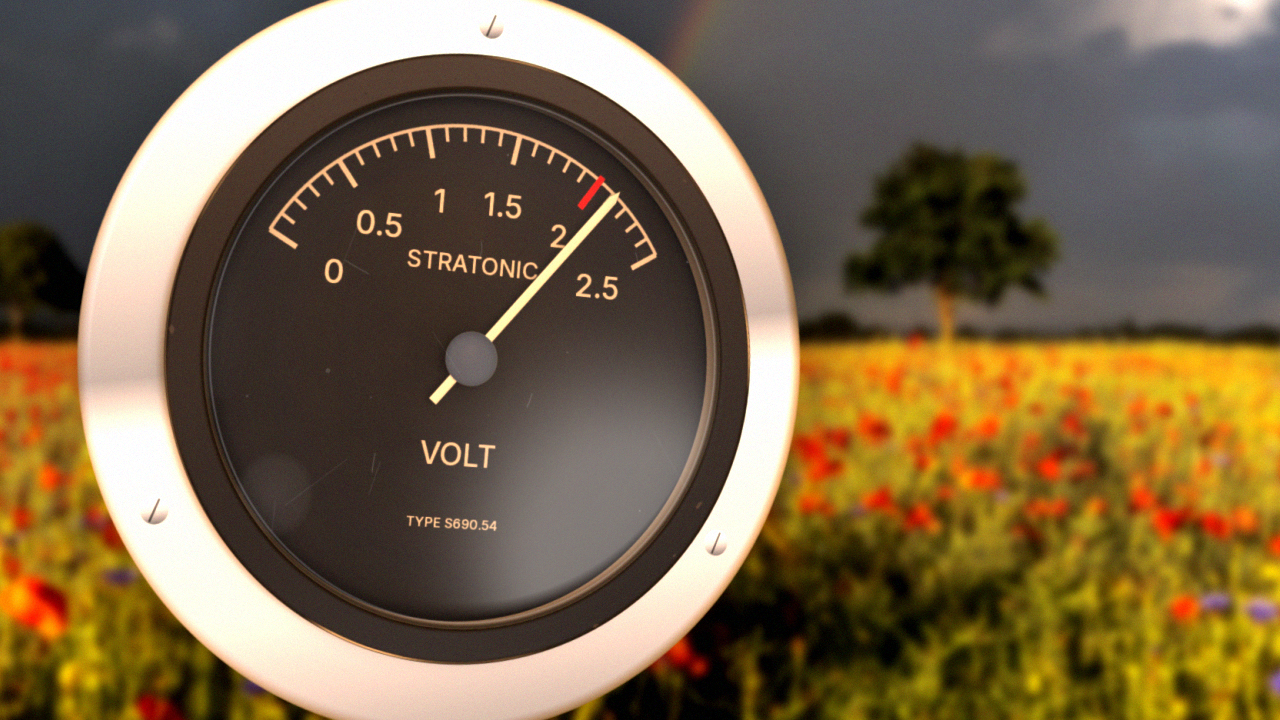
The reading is 2.1 V
